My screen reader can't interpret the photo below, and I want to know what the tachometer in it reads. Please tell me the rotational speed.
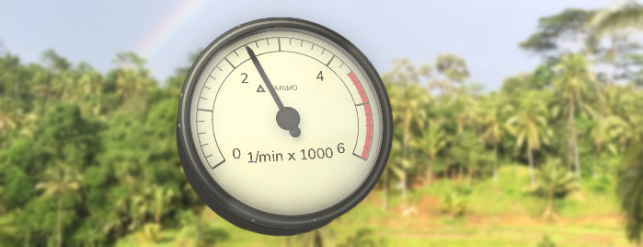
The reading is 2400 rpm
